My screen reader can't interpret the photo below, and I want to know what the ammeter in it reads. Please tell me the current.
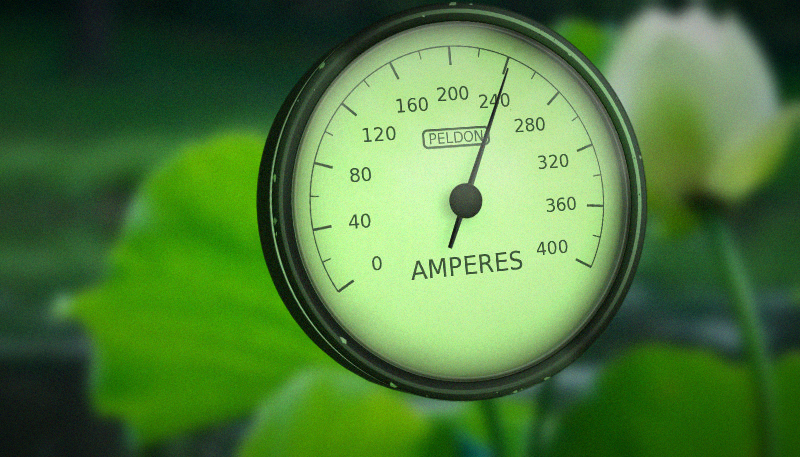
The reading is 240 A
